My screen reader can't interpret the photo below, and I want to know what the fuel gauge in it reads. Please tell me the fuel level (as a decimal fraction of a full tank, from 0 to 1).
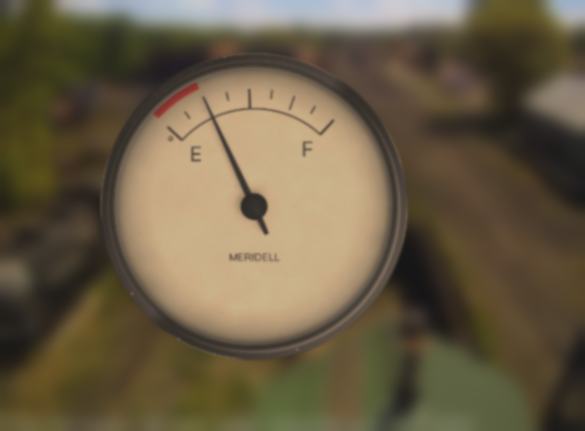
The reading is 0.25
